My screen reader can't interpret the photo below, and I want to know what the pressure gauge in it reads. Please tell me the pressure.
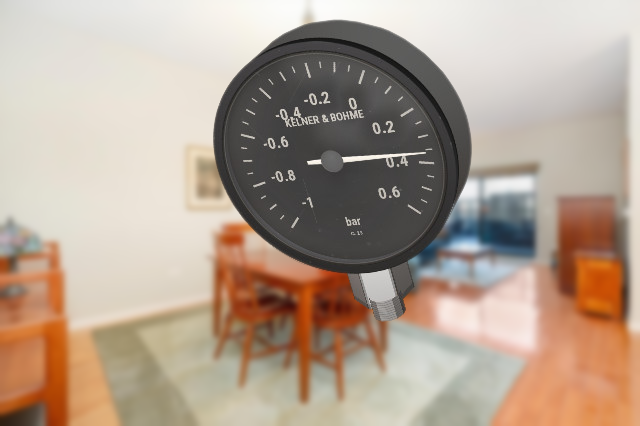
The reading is 0.35 bar
